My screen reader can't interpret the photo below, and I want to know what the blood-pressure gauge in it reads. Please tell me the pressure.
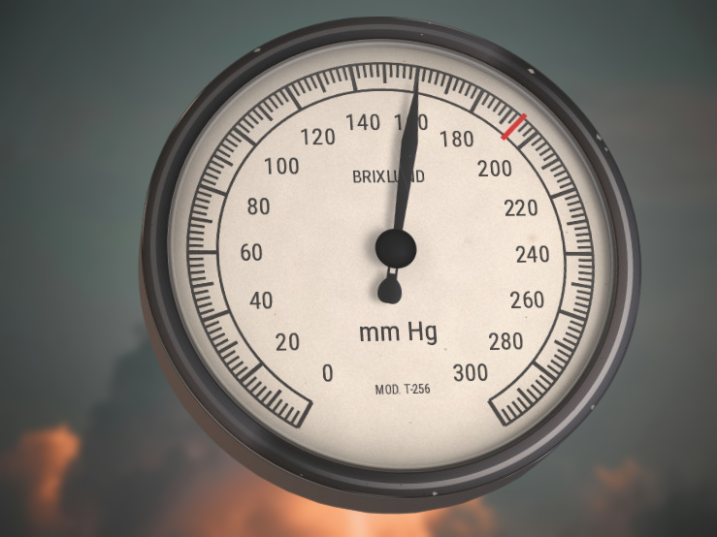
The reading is 160 mmHg
